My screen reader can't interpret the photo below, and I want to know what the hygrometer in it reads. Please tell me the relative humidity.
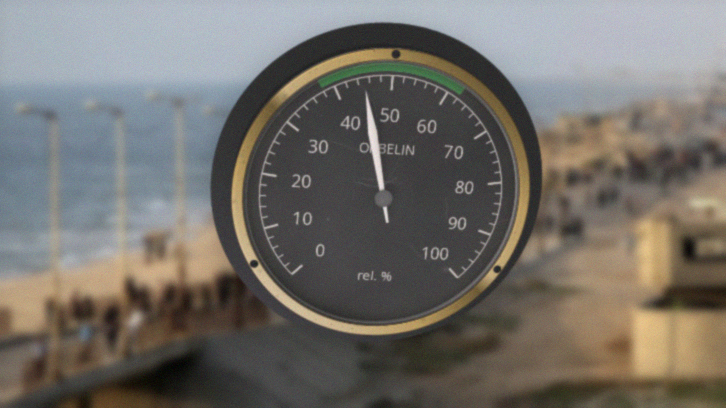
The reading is 45 %
